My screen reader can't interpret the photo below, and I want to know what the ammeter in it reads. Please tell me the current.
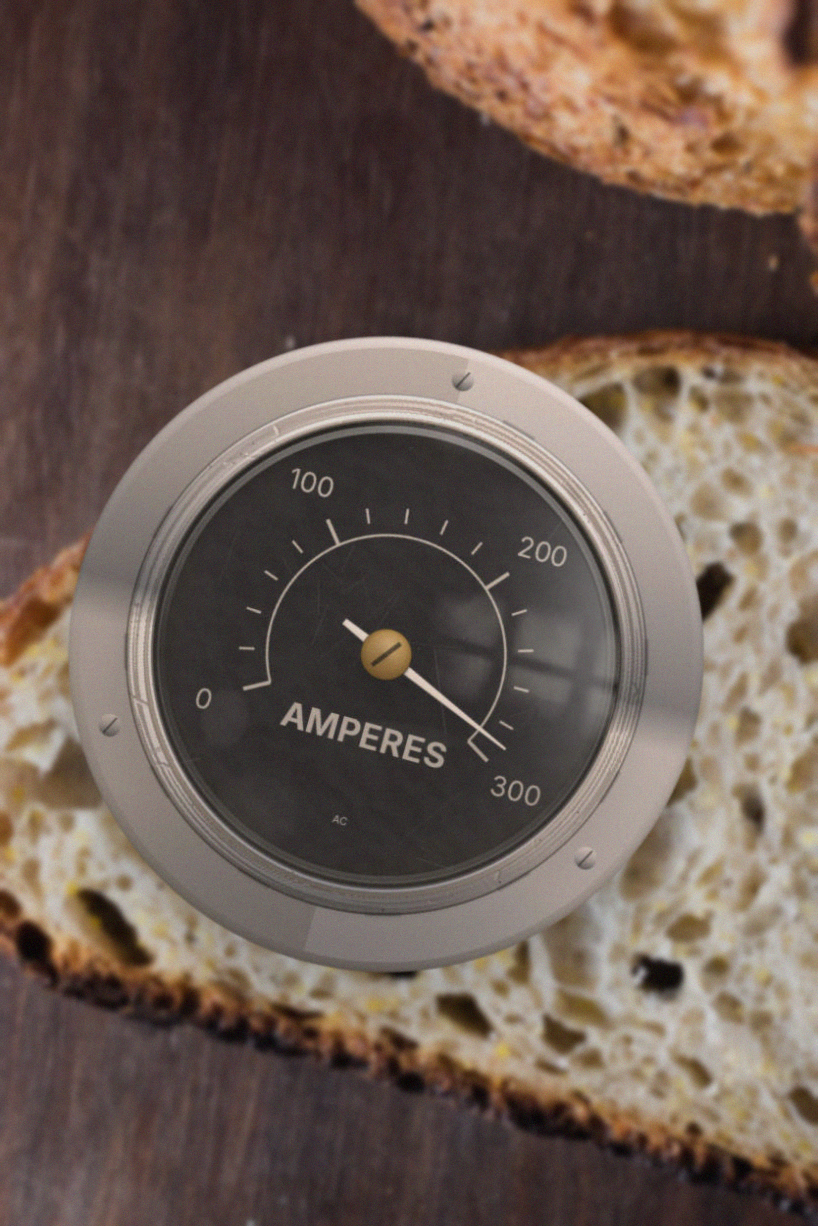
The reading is 290 A
